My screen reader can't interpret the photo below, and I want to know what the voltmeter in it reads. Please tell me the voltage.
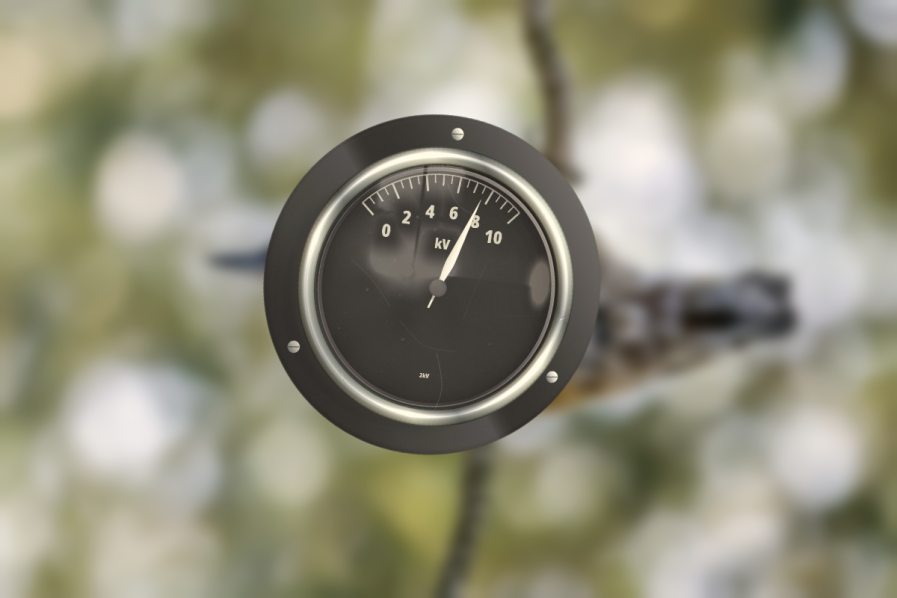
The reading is 7.5 kV
